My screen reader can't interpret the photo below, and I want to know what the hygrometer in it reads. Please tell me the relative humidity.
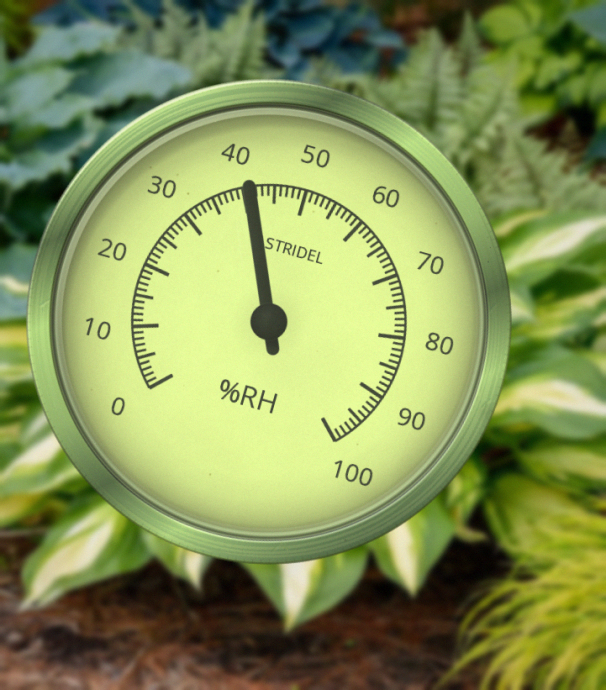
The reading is 41 %
